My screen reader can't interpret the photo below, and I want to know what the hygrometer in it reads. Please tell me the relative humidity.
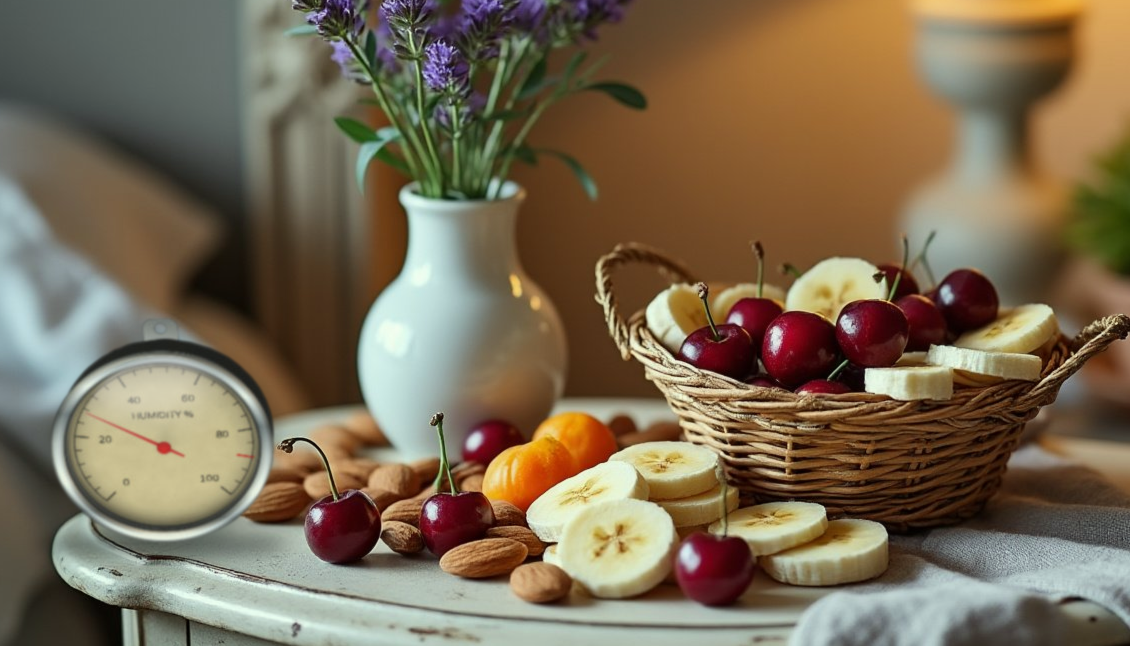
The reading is 28 %
